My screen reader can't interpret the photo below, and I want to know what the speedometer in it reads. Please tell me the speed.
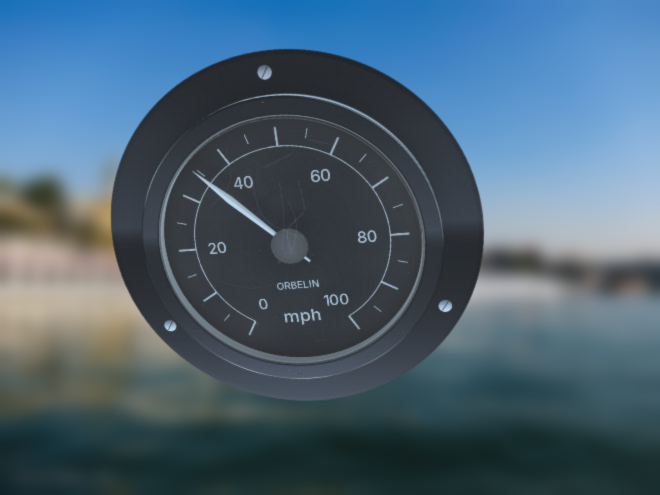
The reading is 35 mph
